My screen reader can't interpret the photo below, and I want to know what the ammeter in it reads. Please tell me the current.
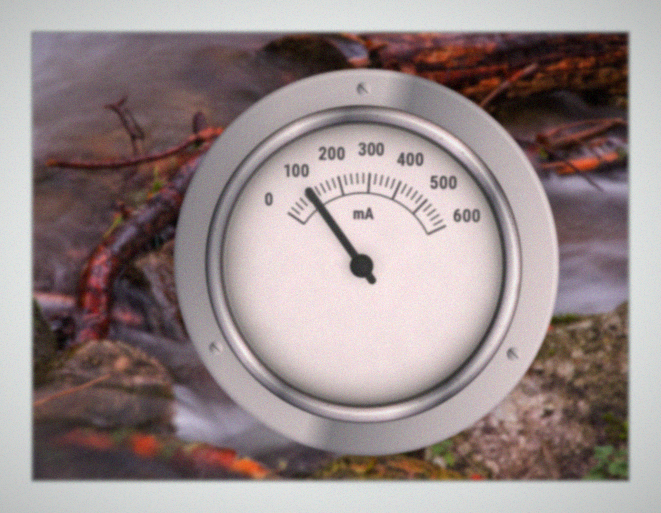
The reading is 100 mA
